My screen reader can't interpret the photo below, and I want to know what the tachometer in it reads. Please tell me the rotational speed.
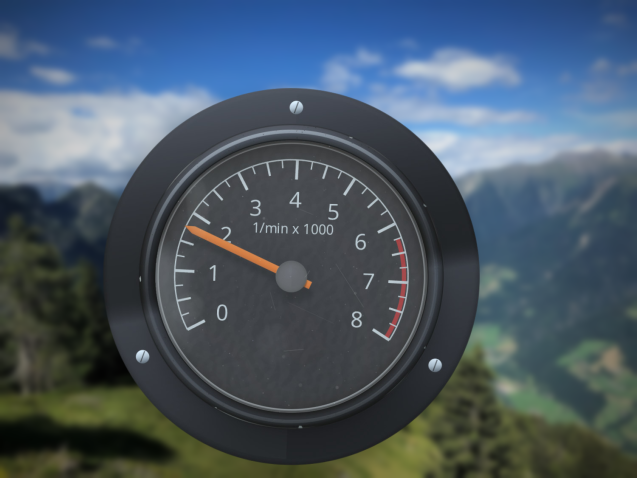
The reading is 1750 rpm
